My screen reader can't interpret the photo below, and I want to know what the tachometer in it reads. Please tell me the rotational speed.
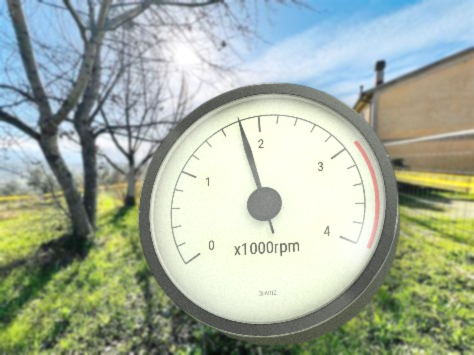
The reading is 1800 rpm
